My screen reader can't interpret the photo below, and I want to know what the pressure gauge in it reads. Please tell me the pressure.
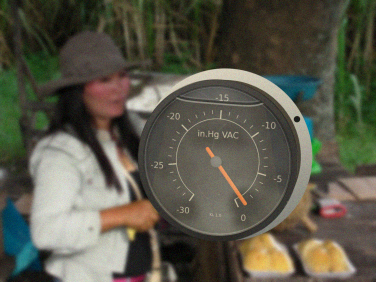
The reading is -1 inHg
